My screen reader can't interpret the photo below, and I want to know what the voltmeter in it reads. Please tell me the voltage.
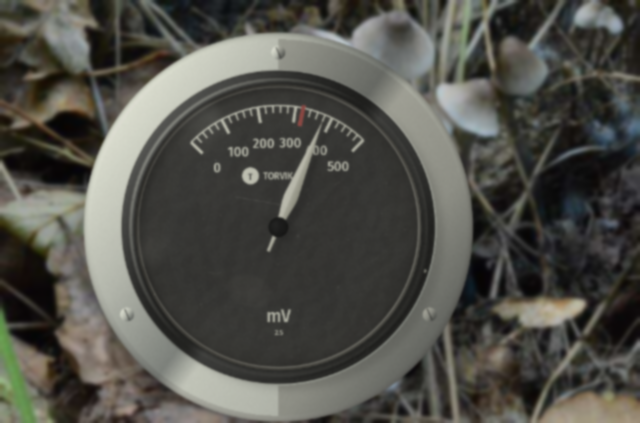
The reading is 380 mV
